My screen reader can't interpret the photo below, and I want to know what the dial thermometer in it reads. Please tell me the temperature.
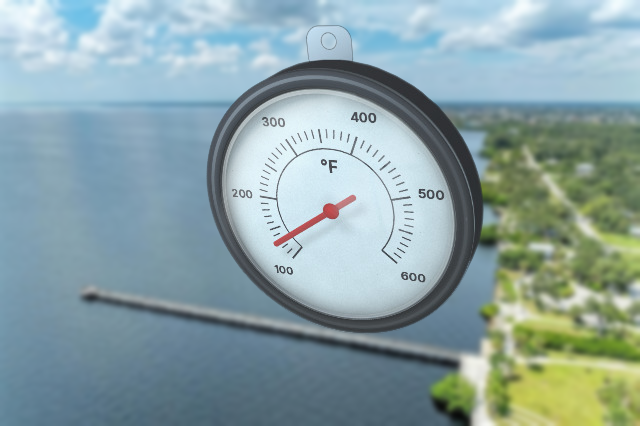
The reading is 130 °F
